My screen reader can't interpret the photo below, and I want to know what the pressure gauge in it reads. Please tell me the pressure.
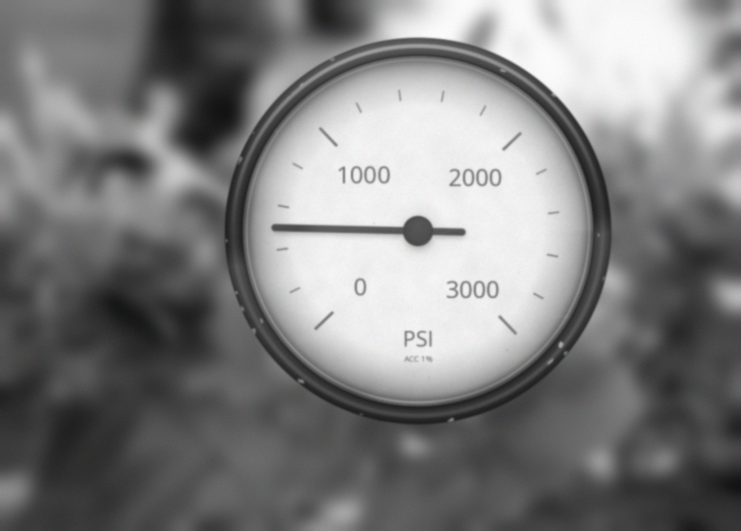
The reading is 500 psi
